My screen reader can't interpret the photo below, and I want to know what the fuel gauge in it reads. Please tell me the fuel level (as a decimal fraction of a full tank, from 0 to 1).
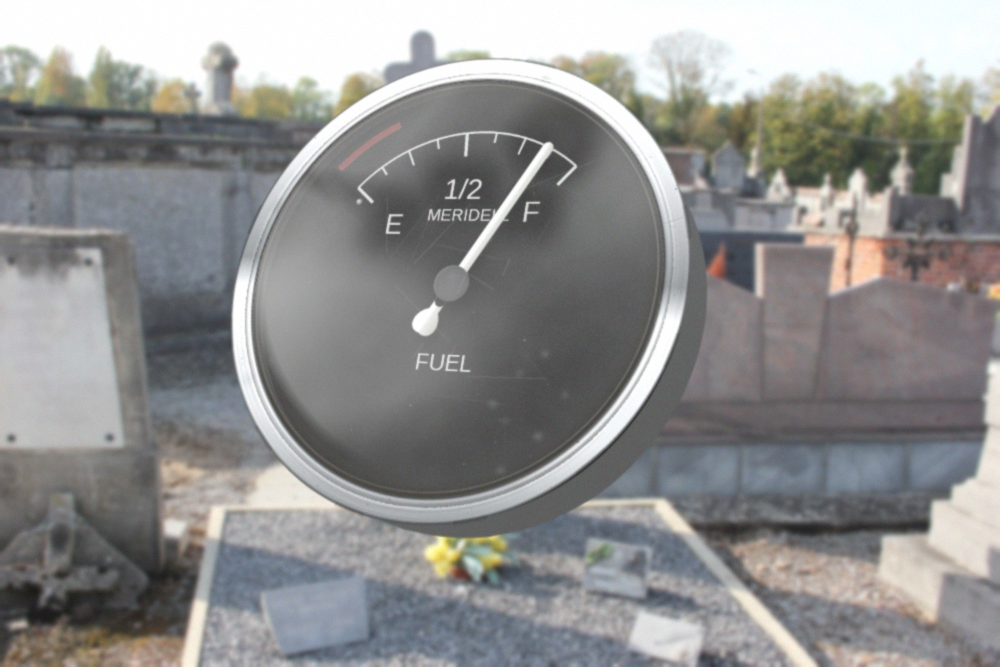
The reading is 0.875
